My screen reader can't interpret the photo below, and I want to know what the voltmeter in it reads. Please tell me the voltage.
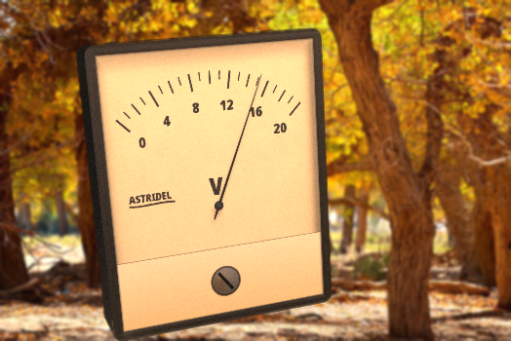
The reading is 15 V
